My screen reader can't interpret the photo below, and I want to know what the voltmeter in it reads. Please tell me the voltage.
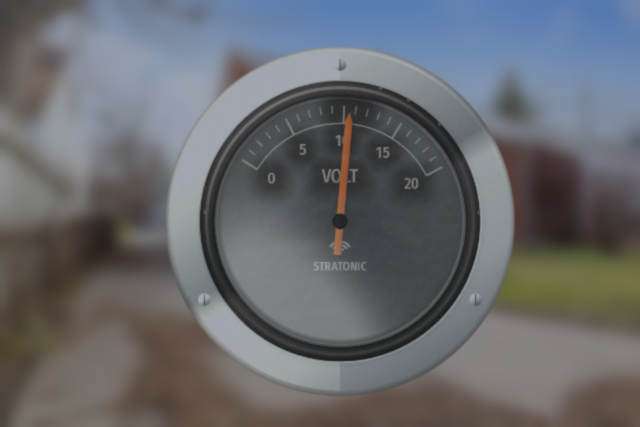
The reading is 10.5 V
